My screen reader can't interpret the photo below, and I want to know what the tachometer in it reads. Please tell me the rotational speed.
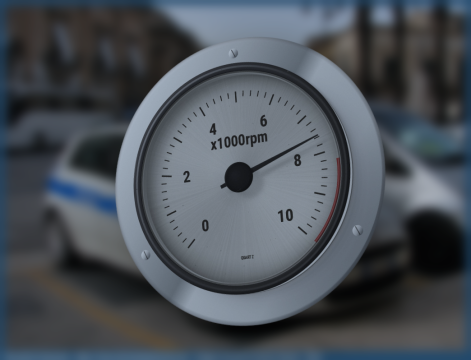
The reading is 7600 rpm
